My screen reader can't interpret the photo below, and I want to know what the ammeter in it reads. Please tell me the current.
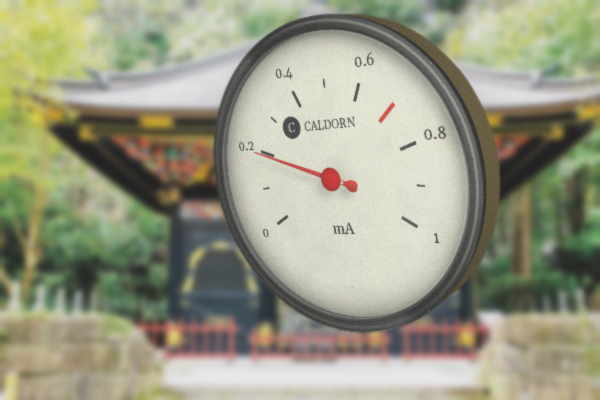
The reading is 0.2 mA
